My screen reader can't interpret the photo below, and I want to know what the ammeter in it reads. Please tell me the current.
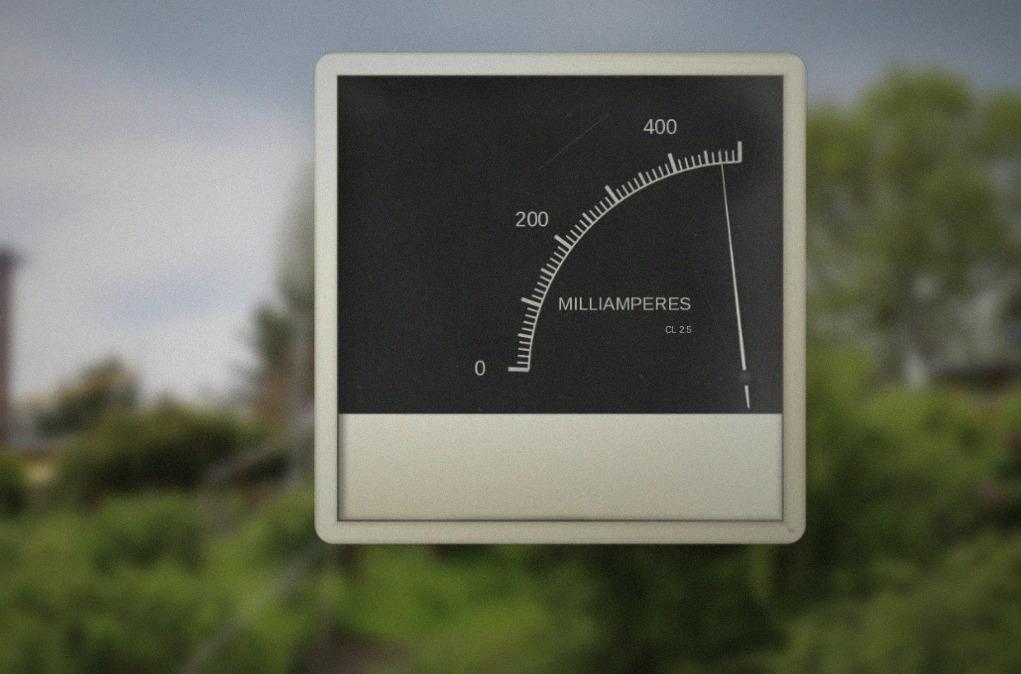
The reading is 470 mA
